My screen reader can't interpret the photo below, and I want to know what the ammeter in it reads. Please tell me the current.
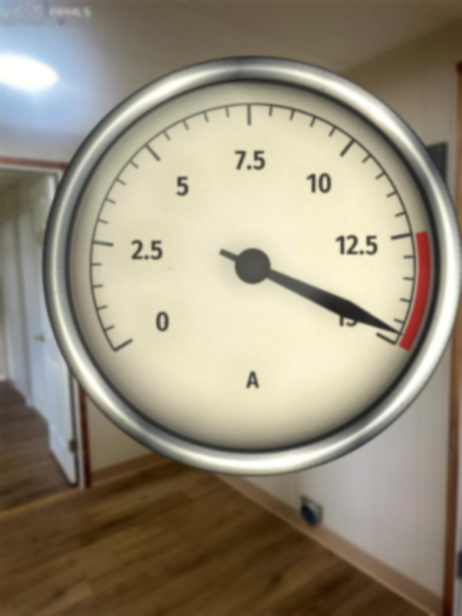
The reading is 14.75 A
